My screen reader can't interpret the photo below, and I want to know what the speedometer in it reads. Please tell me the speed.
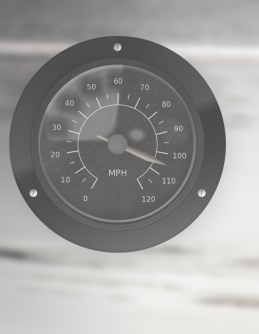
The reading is 105 mph
